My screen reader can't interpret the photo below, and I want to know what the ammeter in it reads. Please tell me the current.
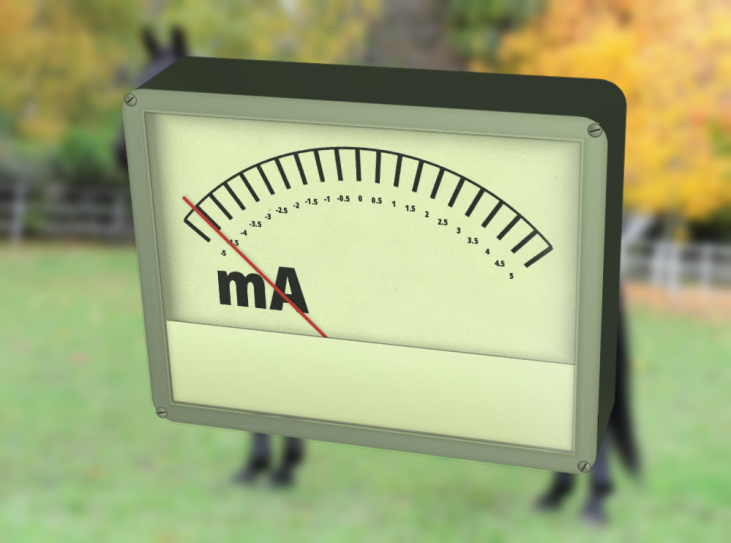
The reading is -4.5 mA
